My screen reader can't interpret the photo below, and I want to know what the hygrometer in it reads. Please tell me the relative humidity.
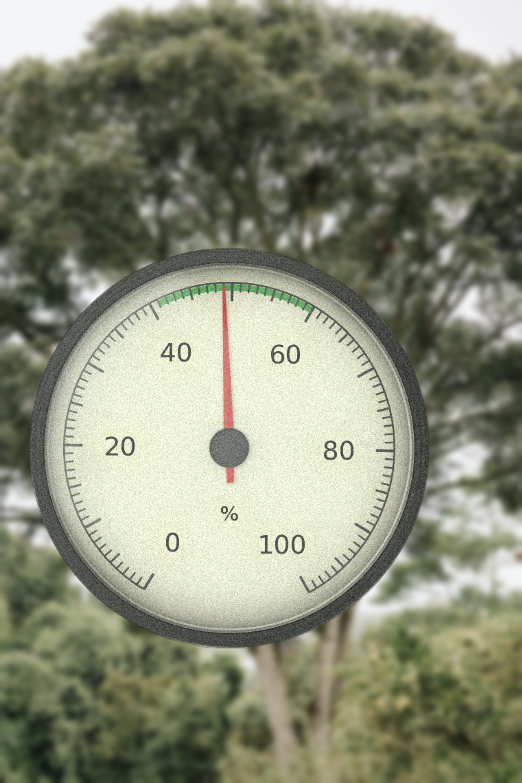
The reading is 49 %
